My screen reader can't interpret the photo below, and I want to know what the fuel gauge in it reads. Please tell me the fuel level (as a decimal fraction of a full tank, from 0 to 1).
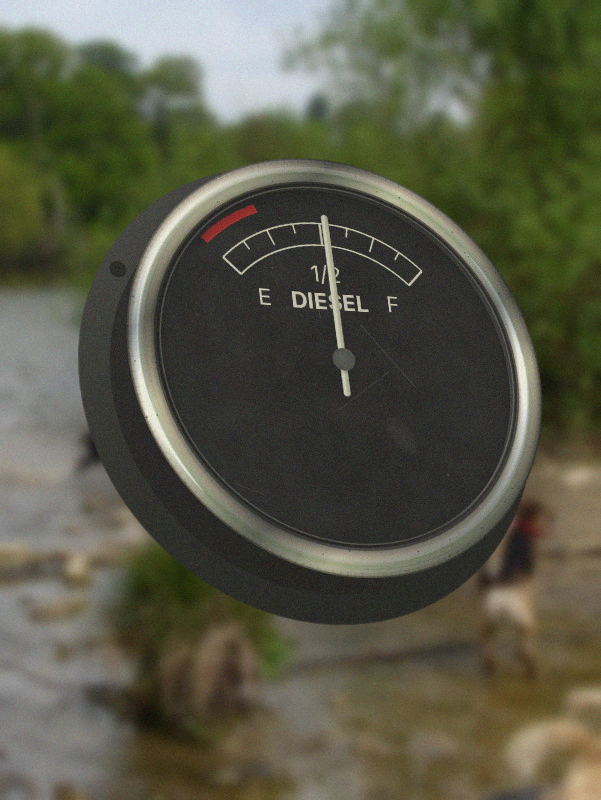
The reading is 0.5
